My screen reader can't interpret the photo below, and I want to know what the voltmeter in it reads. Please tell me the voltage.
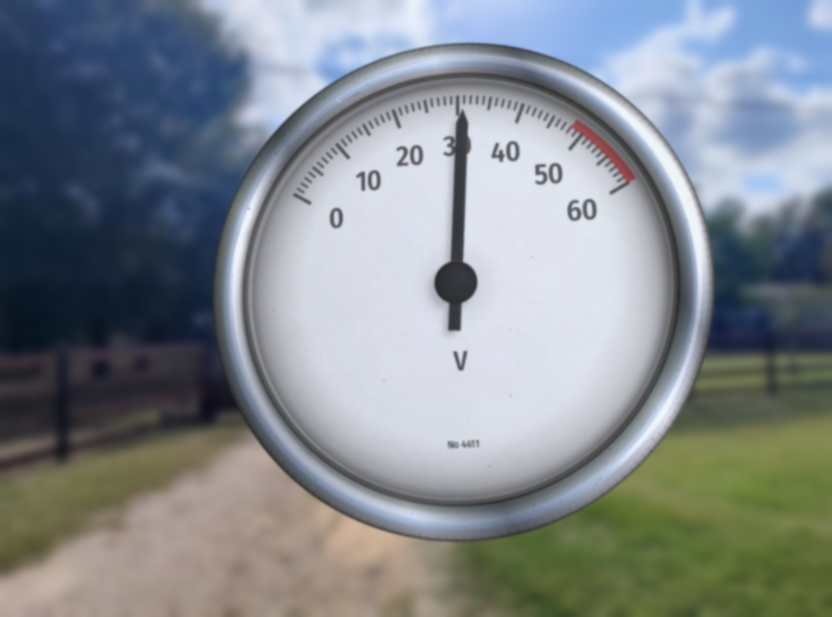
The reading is 31 V
